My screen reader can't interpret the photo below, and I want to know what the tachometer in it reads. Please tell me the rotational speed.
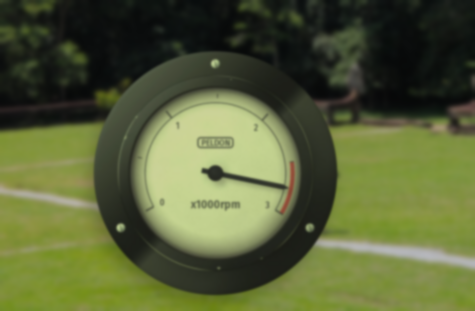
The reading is 2750 rpm
